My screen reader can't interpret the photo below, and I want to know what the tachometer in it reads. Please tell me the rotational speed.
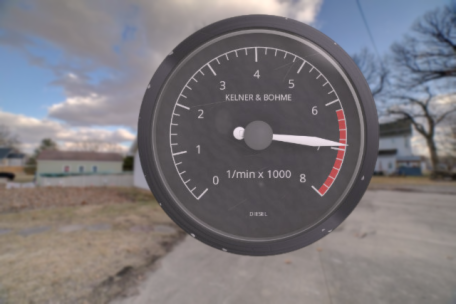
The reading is 6900 rpm
